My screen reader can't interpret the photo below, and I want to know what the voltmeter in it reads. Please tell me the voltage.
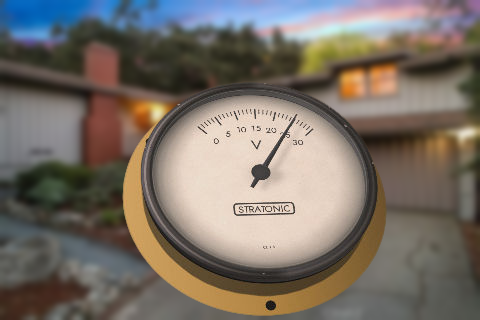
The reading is 25 V
